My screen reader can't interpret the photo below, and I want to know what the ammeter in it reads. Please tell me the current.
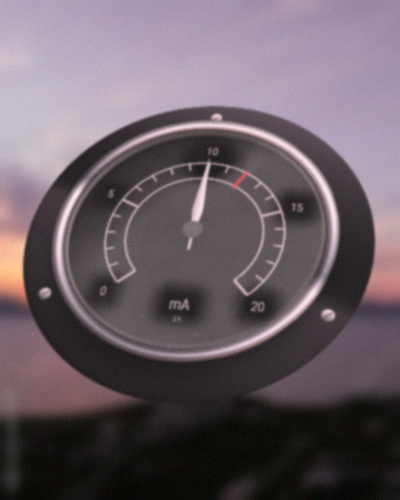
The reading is 10 mA
